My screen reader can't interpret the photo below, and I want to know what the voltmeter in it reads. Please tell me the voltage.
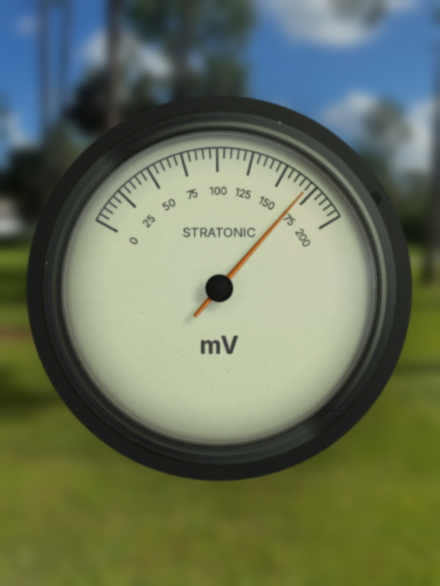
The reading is 170 mV
